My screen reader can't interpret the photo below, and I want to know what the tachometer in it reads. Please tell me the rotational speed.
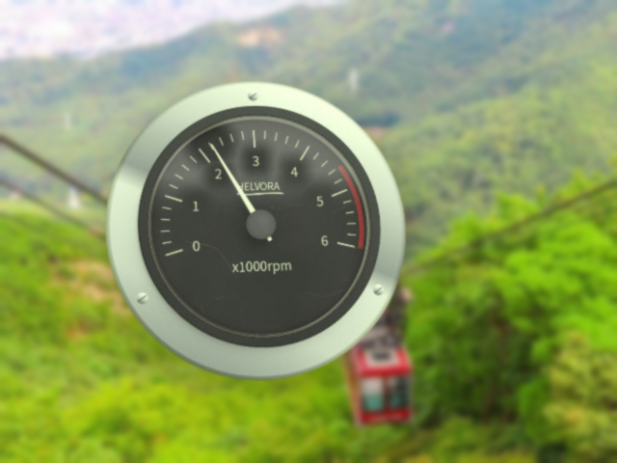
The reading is 2200 rpm
